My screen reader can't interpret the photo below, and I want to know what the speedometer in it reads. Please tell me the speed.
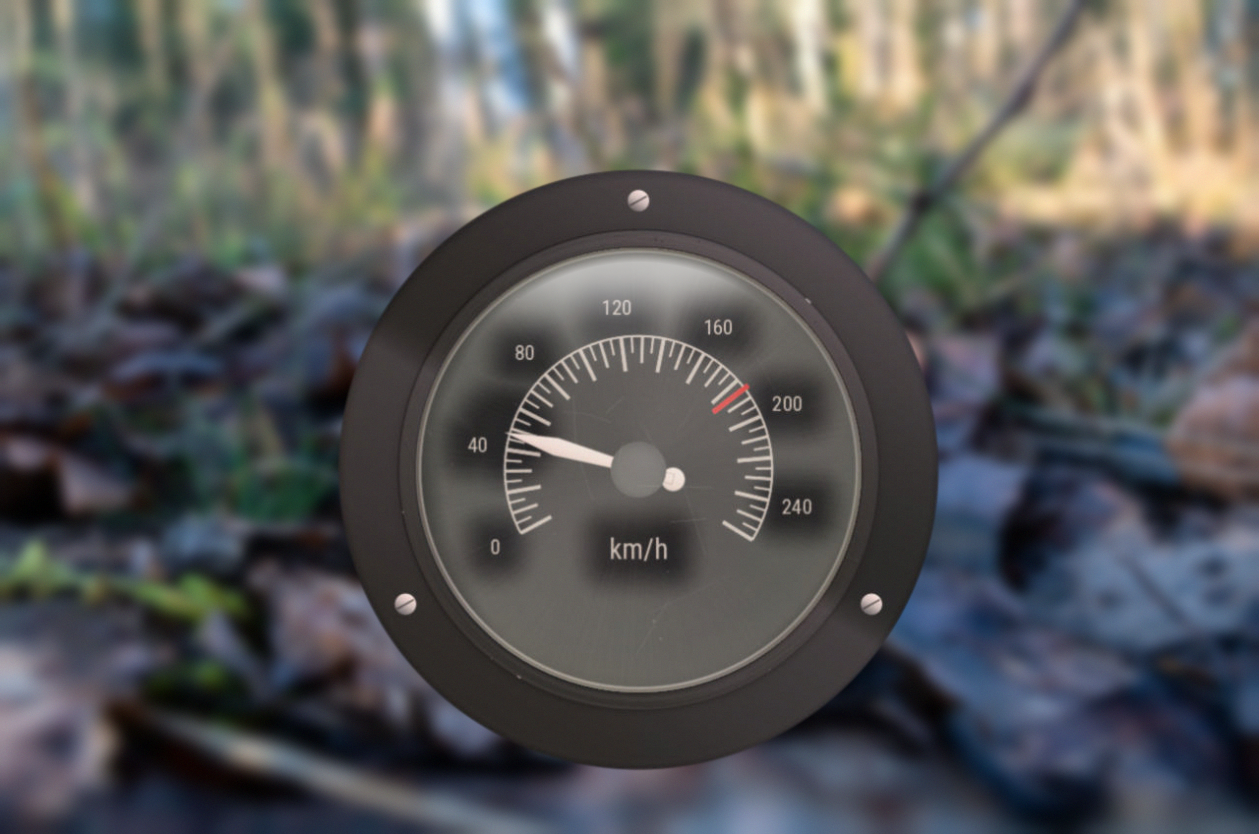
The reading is 47.5 km/h
